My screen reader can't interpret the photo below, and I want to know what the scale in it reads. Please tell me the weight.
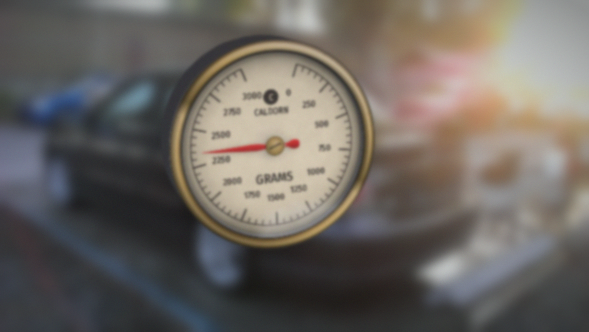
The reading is 2350 g
